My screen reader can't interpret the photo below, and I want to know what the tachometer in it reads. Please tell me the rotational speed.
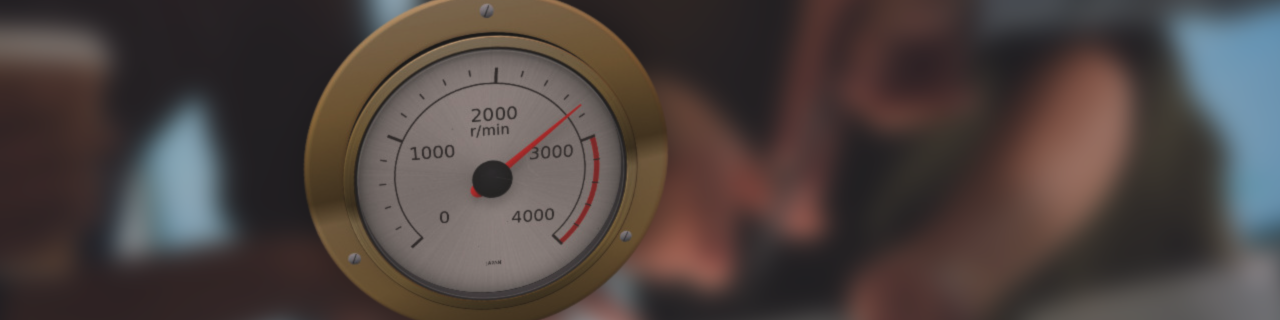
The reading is 2700 rpm
